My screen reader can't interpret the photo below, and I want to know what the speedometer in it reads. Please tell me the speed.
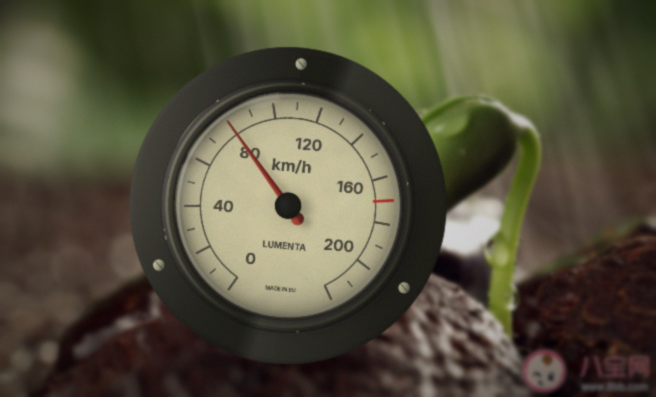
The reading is 80 km/h
